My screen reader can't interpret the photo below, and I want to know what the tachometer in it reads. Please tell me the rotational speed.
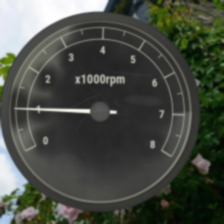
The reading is 1000 rpm
